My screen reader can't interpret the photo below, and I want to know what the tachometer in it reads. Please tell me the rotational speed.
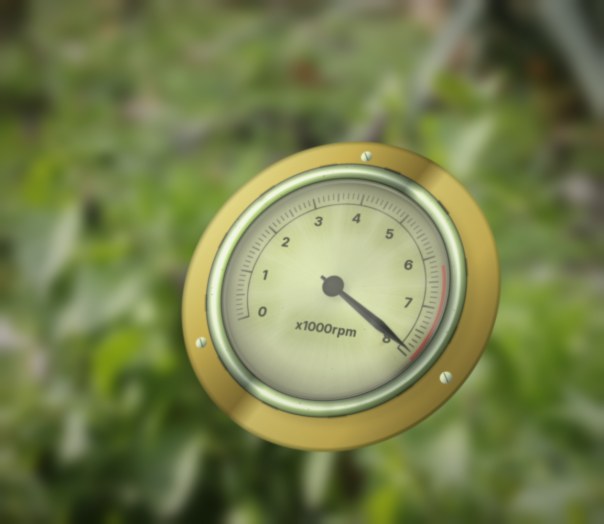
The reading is 7900 rpm
